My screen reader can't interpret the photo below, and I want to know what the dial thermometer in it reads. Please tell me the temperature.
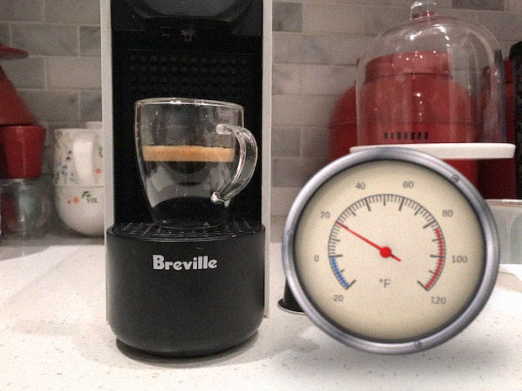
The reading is 20 °F
